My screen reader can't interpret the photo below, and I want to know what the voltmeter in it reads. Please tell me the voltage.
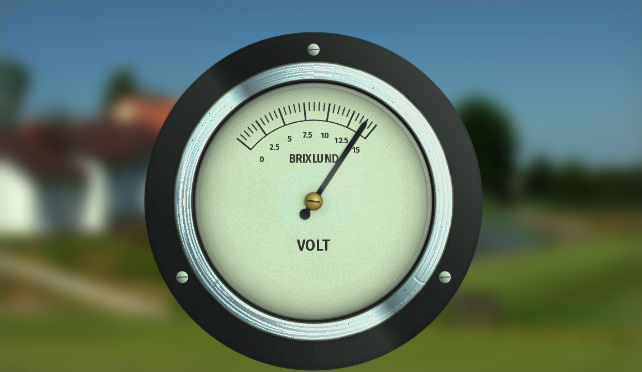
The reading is 14 V
